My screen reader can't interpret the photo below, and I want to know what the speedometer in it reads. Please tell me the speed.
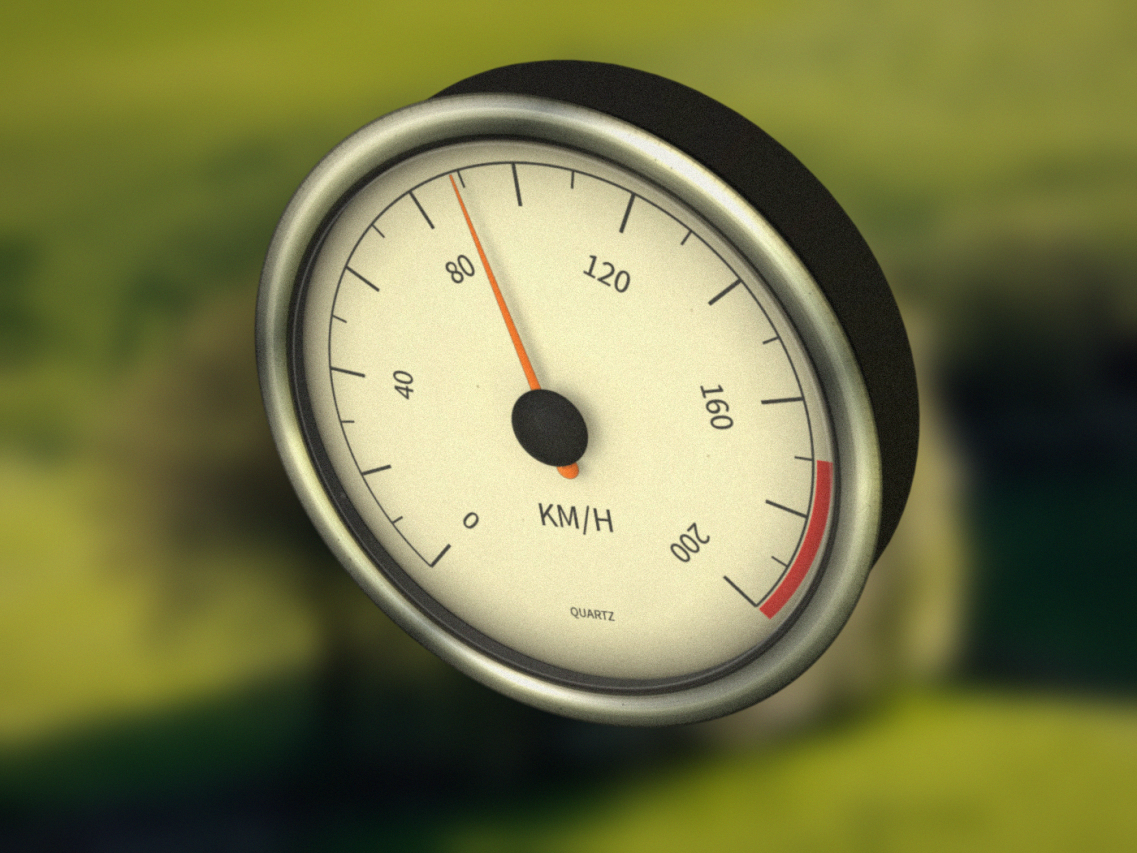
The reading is 90 km/h
